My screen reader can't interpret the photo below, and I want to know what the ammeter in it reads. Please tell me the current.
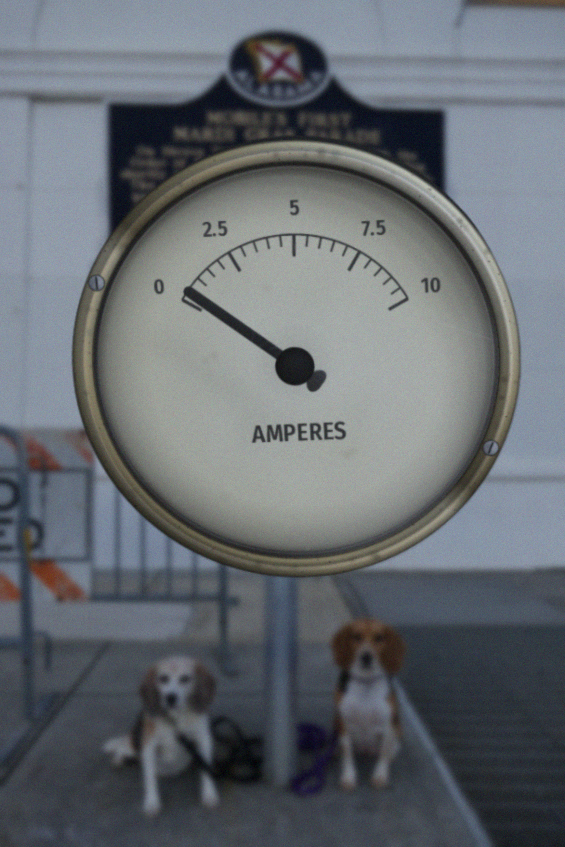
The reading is 0.5 A
